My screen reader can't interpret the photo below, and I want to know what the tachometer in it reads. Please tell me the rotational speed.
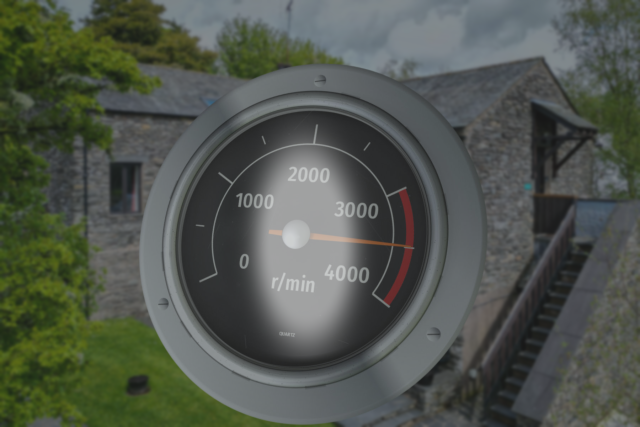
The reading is 3500 rpm
